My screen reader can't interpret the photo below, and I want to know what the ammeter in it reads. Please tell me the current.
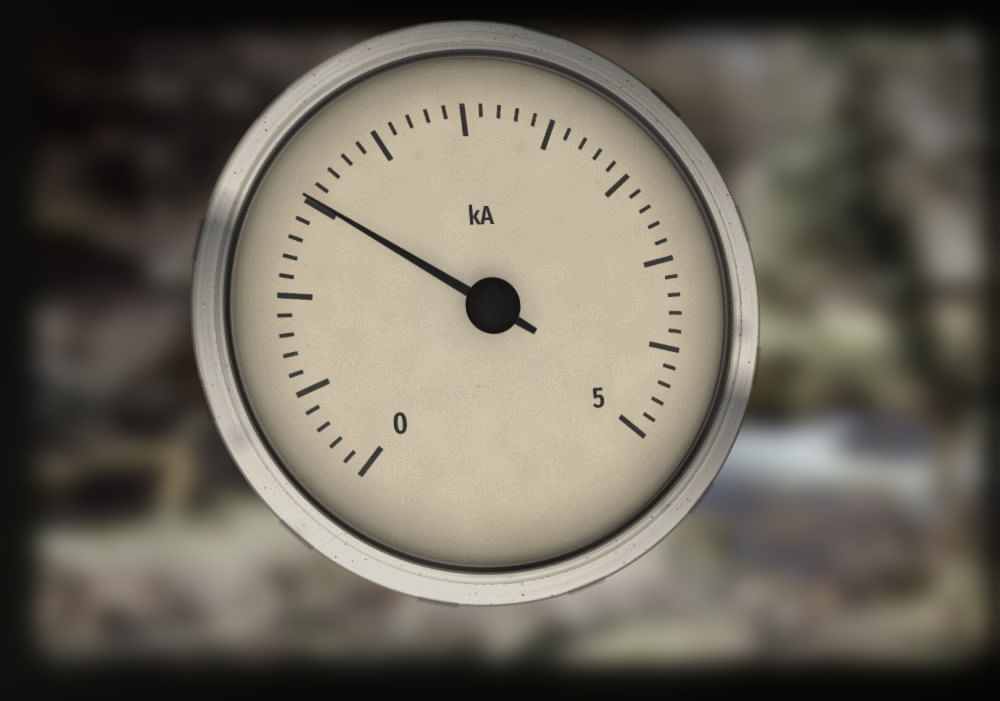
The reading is 1.5 kA
